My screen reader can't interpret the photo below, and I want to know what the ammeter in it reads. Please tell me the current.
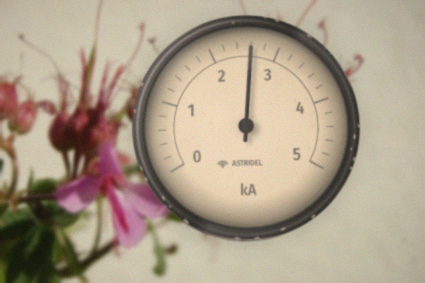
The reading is 2.6 kA
